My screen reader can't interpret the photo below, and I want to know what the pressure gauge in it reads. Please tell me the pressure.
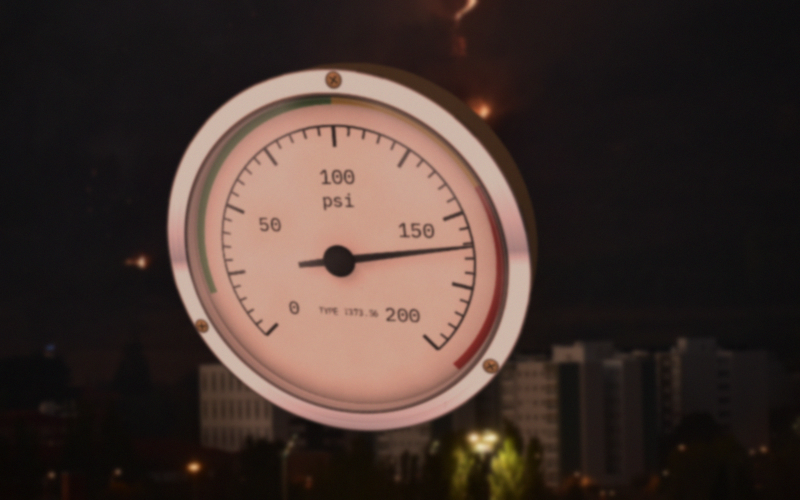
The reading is 160 psi
